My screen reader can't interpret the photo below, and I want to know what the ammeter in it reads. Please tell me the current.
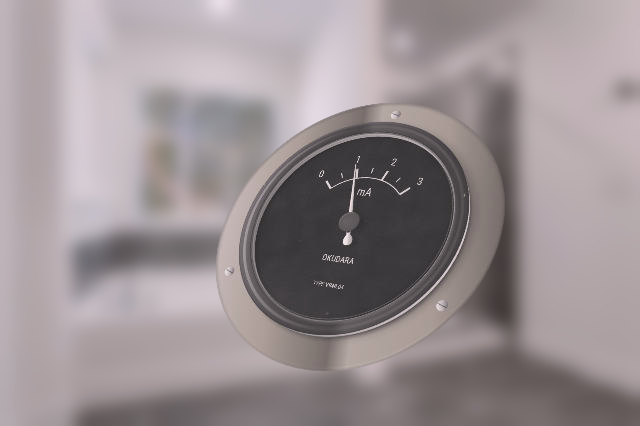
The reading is 1 mA
